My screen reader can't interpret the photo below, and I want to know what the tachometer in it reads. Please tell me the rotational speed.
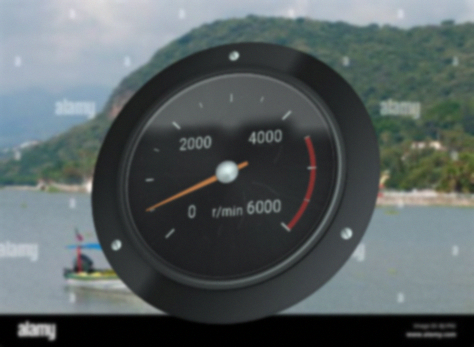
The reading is 500 rpm
